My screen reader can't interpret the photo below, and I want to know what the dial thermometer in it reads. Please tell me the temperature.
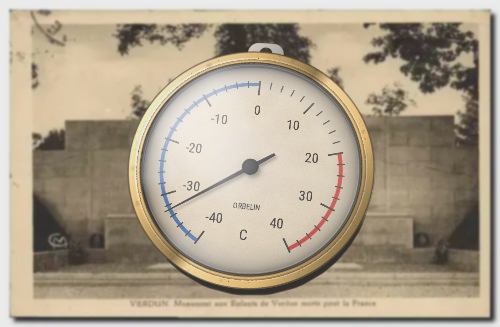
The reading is -33 °C
